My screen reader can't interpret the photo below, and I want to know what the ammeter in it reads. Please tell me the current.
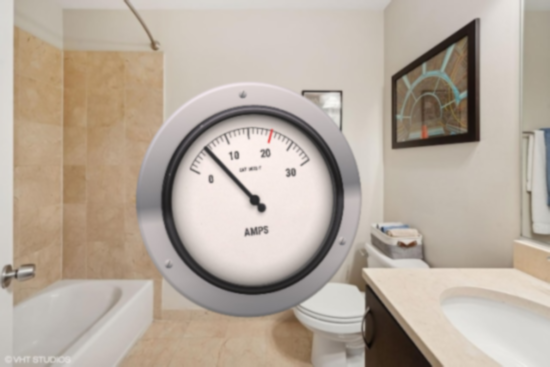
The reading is 5 A
